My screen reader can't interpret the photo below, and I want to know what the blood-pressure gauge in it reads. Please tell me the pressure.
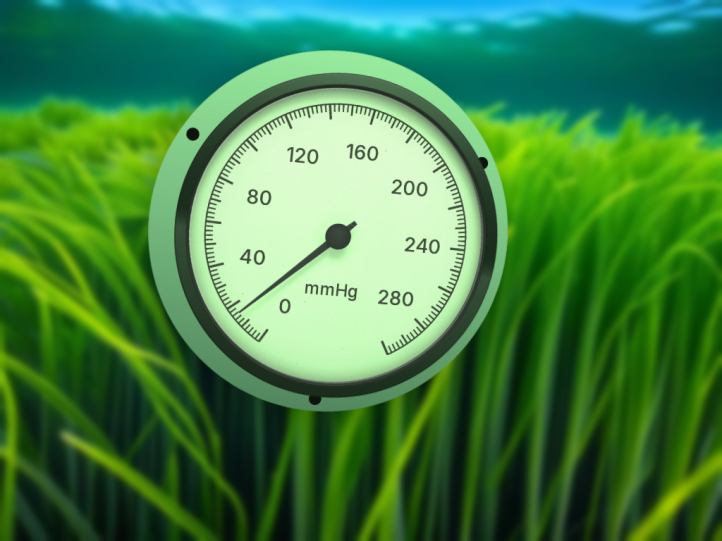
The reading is 16 mmHg
